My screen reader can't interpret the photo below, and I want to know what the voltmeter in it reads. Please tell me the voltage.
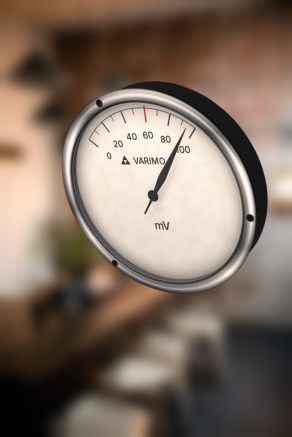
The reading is 95 mV
